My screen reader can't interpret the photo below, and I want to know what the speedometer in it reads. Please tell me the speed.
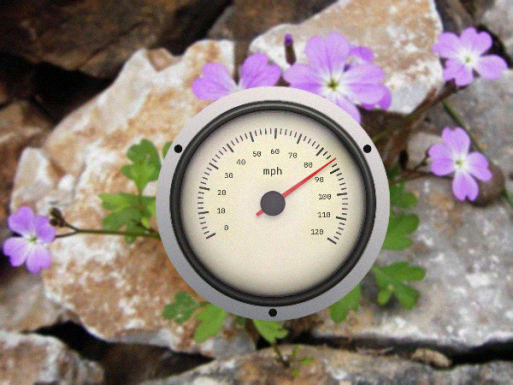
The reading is 86 mph
